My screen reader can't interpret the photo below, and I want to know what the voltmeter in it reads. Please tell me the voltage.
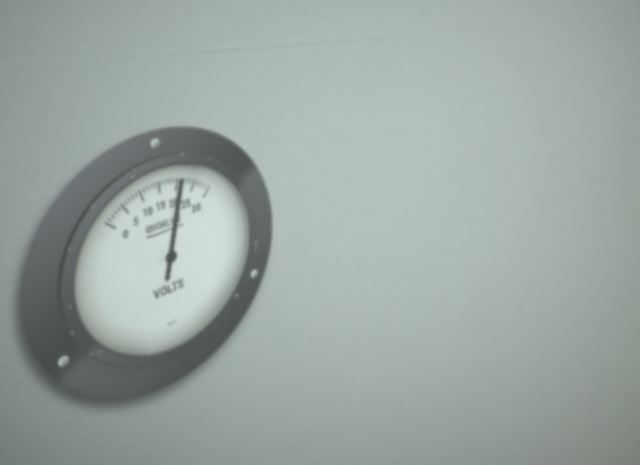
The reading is 20 V
